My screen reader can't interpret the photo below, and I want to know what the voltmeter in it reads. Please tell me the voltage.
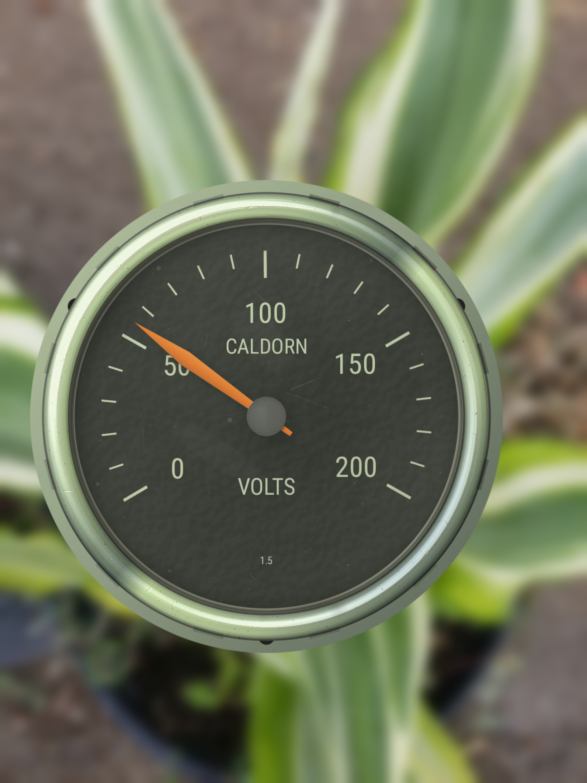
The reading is 55 V
